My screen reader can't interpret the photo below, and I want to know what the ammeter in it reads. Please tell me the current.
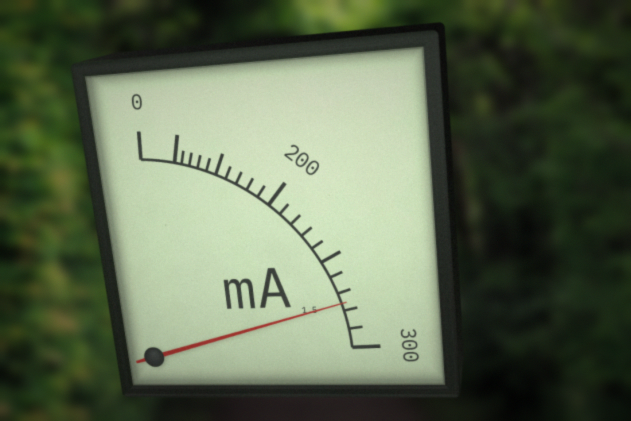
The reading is 275 mA
